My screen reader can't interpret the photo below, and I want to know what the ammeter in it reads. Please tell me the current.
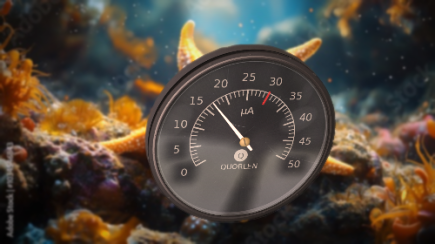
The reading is 17 µA
